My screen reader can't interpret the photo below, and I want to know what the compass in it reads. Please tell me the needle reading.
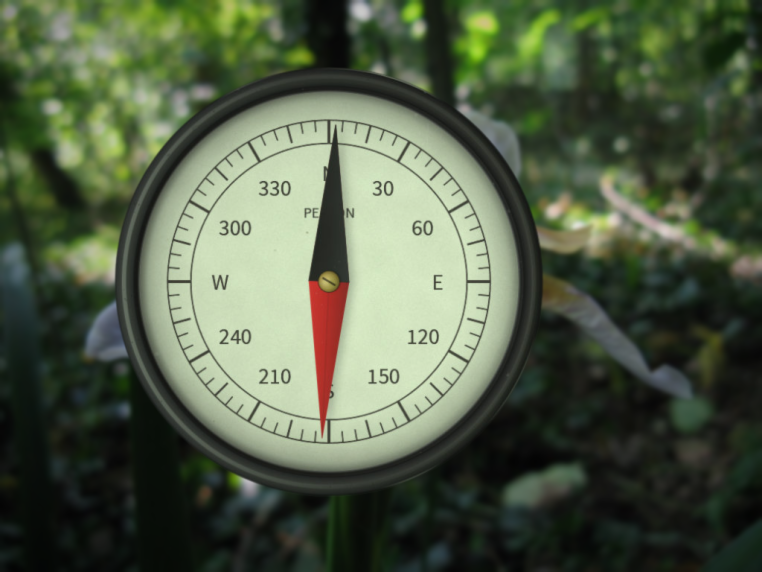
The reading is 182.5 °
